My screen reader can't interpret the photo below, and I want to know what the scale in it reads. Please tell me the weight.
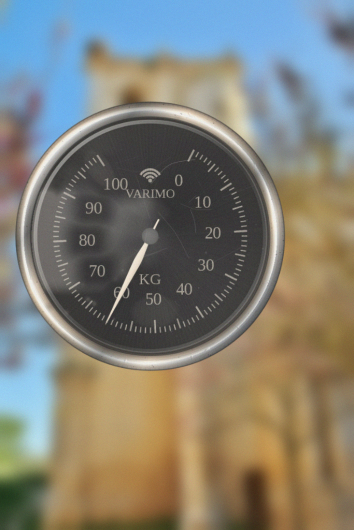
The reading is 60 kg
